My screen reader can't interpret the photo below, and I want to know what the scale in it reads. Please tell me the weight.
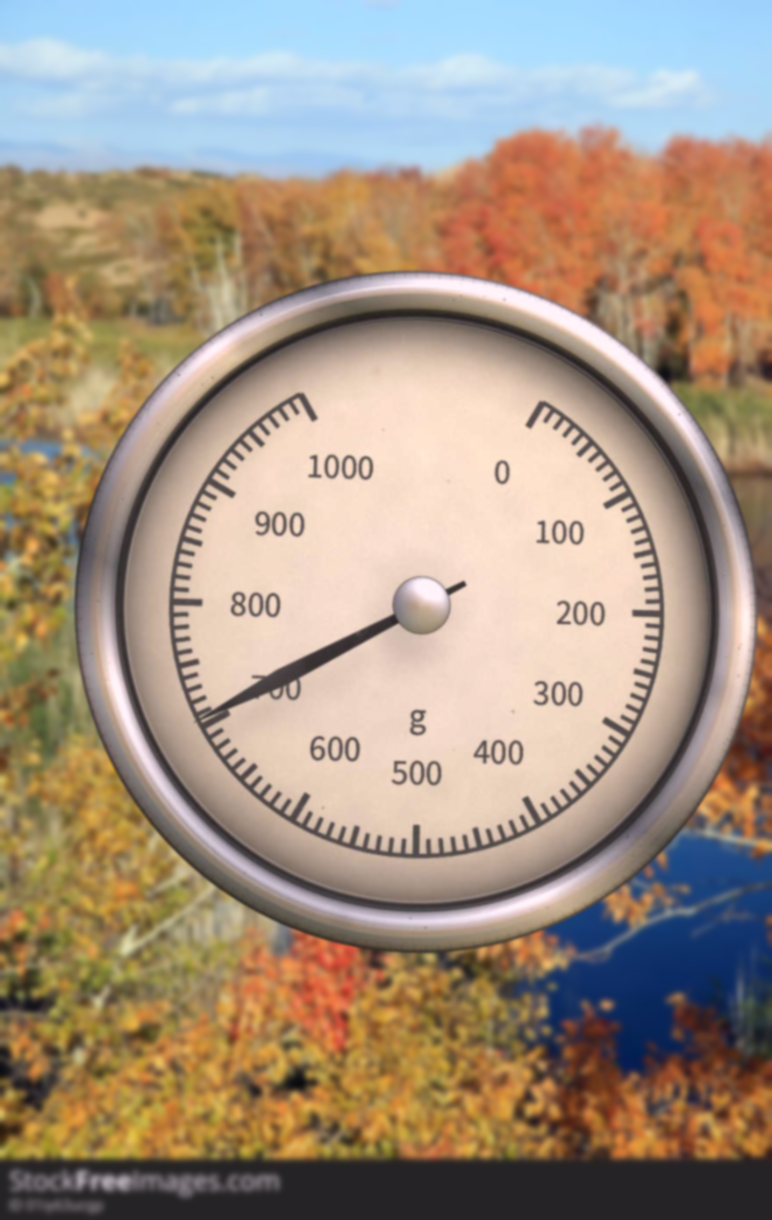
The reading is 705 g
